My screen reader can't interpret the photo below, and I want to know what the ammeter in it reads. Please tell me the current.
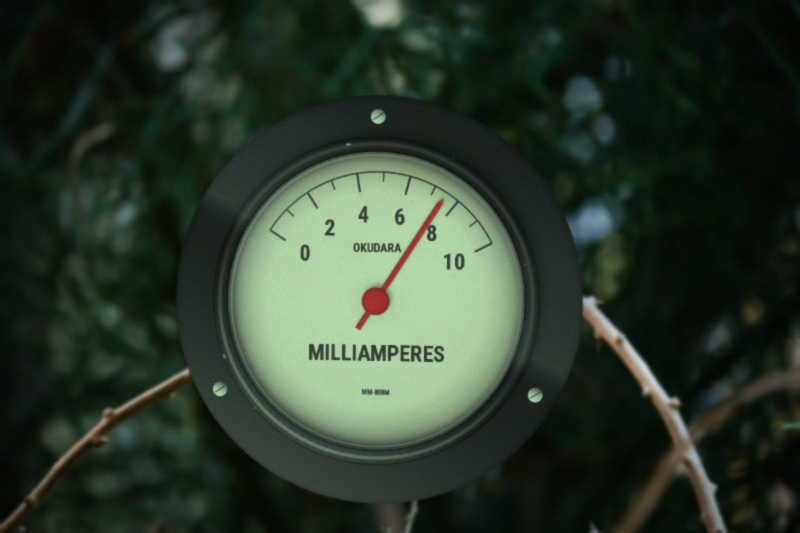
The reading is 7.5 mA
